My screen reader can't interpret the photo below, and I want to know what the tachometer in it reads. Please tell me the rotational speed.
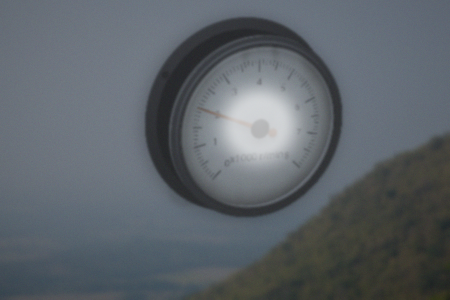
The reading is 2000 rpm
